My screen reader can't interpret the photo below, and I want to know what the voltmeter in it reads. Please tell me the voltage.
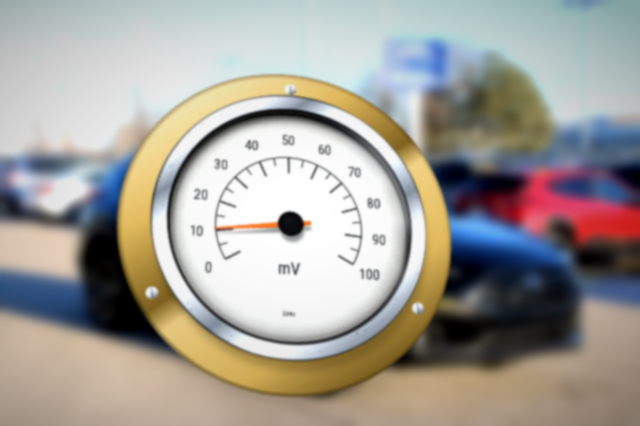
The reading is 10 mV
